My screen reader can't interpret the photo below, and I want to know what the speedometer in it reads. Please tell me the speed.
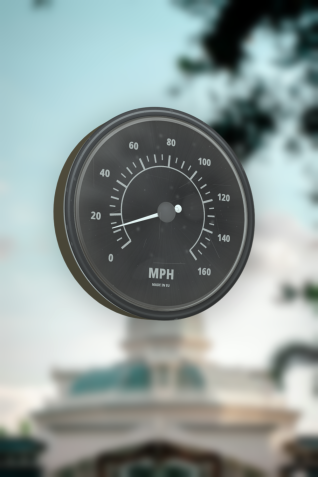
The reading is 12.5 mph
